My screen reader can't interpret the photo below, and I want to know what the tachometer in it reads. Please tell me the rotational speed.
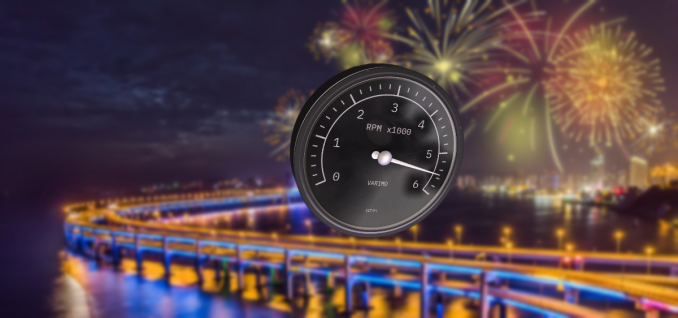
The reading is 5500 rpm
